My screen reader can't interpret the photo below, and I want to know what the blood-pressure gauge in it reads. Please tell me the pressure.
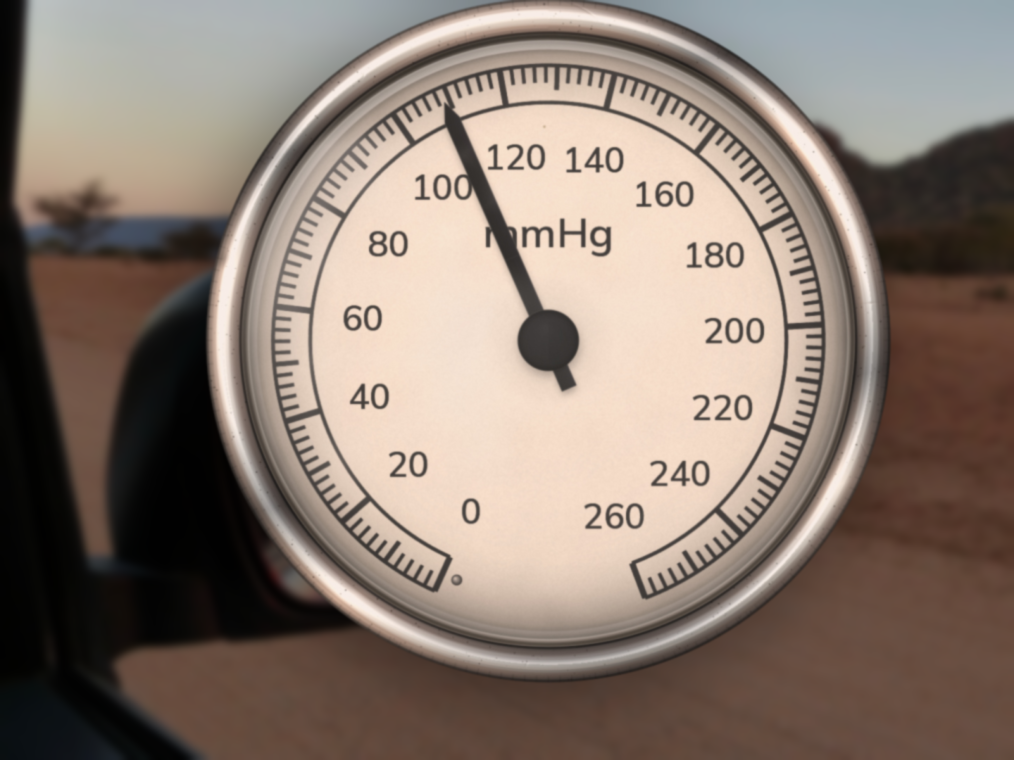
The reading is 109 mmHg
